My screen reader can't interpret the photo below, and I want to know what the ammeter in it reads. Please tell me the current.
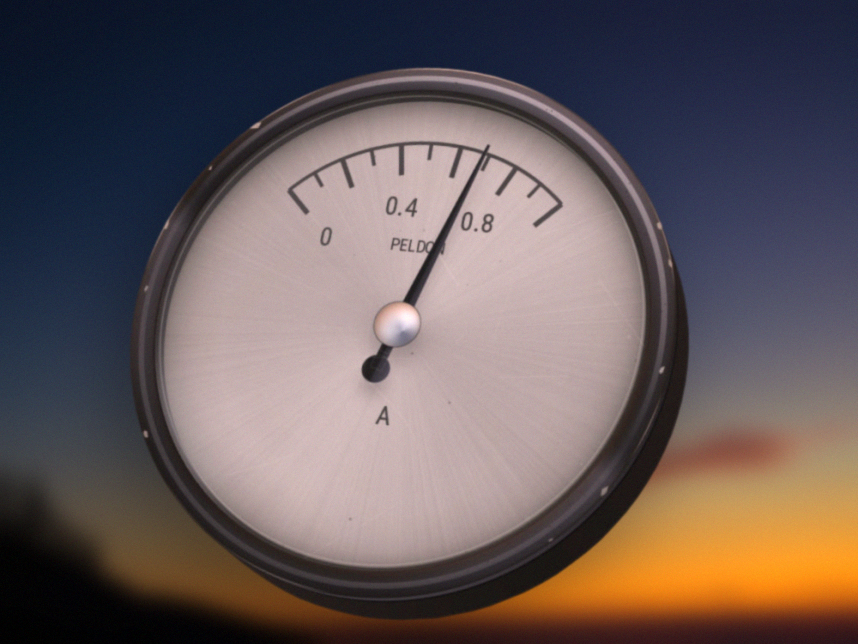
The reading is 0.7 A
